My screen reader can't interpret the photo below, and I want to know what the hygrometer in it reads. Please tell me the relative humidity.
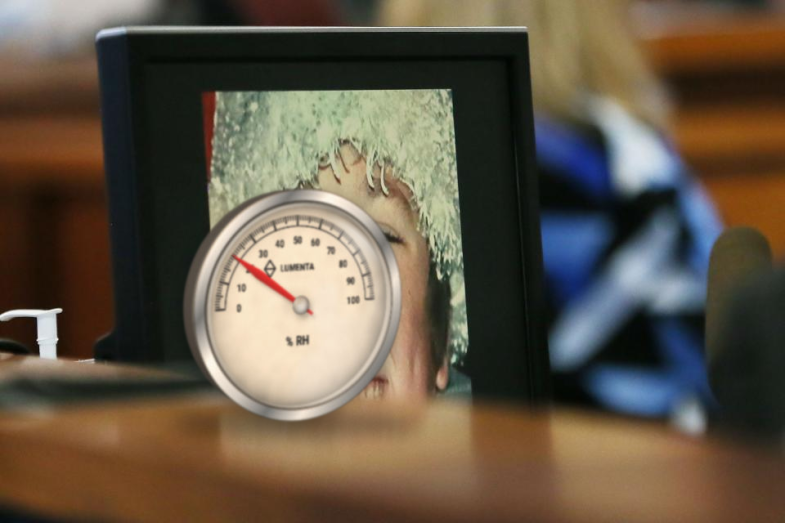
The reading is 20 %
